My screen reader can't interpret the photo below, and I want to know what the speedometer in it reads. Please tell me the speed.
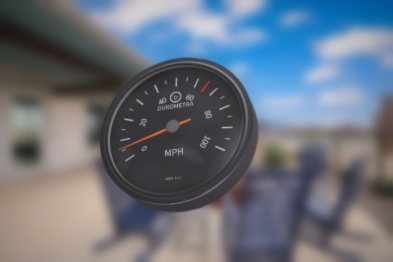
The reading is 5 mph
